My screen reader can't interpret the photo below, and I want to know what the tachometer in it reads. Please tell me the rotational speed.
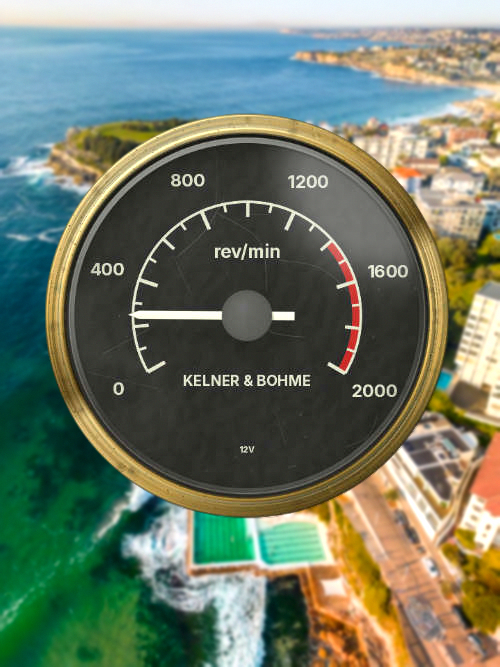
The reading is 250 rpm
